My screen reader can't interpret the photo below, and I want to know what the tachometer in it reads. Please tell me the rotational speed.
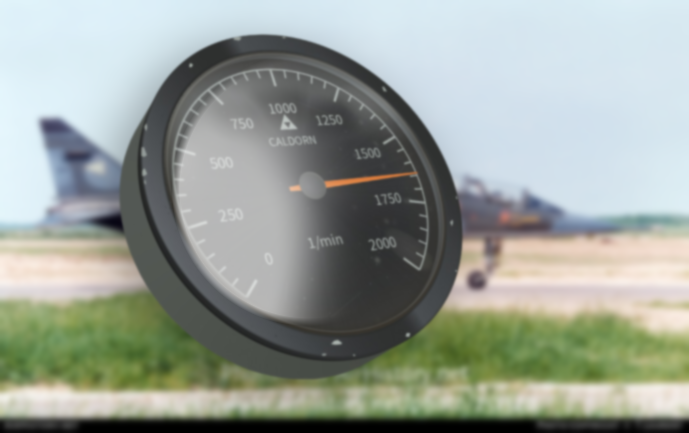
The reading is 1650 rpm
